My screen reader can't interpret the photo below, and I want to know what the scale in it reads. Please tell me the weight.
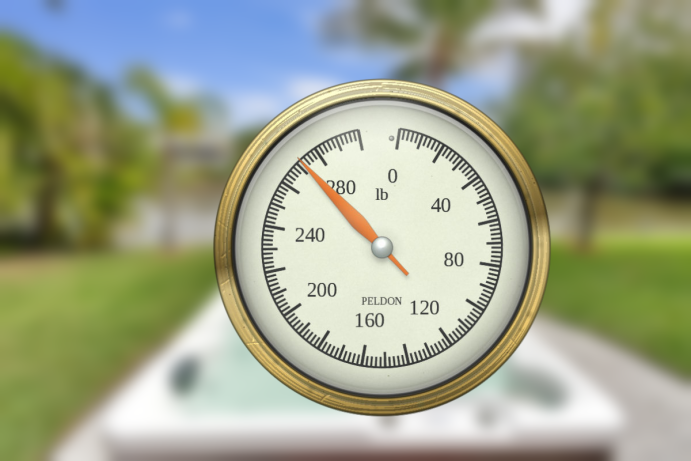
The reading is 272 lb
